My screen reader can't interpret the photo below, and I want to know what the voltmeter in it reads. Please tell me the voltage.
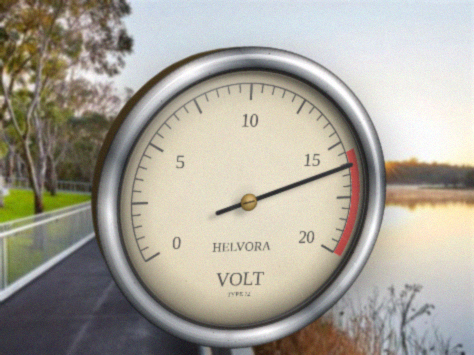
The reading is 16 V
